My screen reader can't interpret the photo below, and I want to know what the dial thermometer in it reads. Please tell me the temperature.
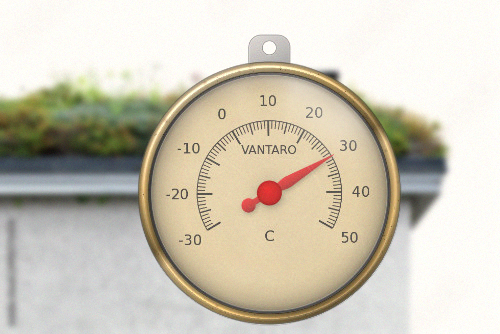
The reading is 30 °C
